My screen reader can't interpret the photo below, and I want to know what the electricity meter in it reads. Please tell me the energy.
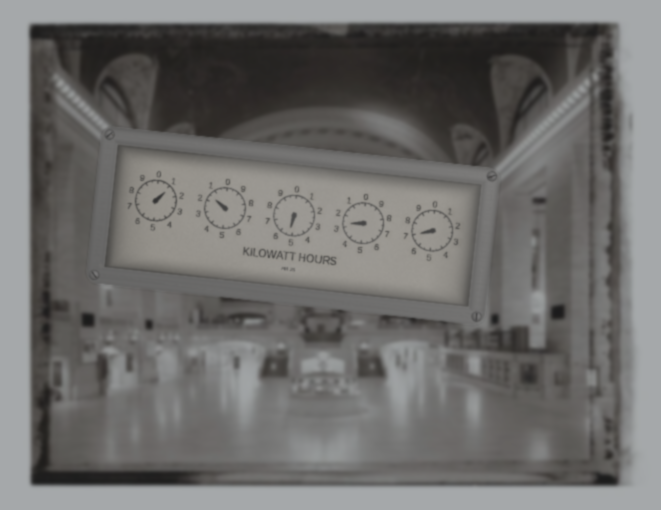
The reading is 11527 kWh
